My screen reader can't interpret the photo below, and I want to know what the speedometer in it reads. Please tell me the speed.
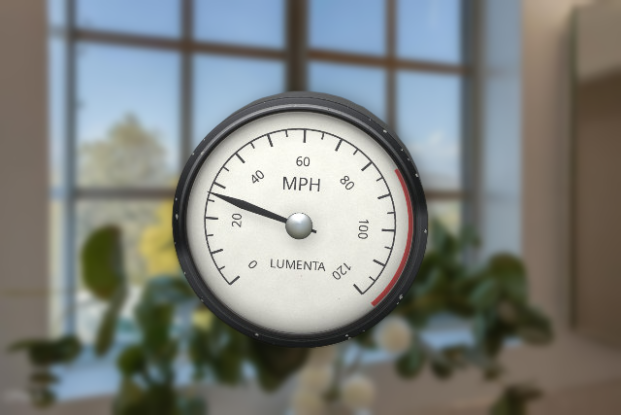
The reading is 27.5 mph
